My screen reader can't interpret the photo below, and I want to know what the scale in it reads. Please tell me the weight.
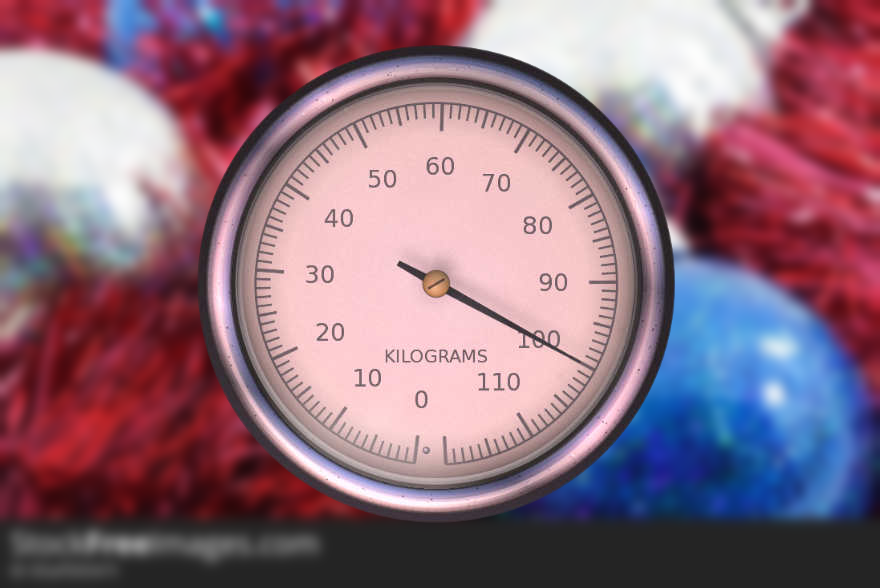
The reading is 100 kg
